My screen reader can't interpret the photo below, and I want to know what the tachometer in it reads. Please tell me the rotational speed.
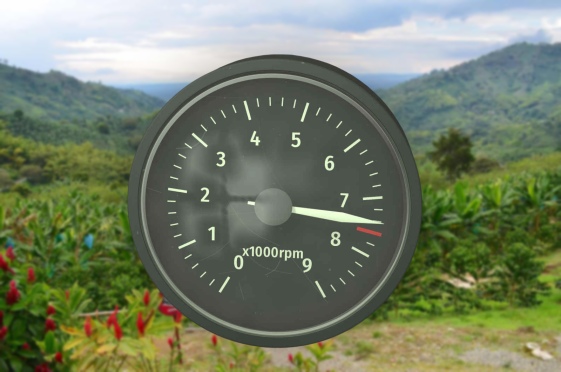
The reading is 7400 rpm
